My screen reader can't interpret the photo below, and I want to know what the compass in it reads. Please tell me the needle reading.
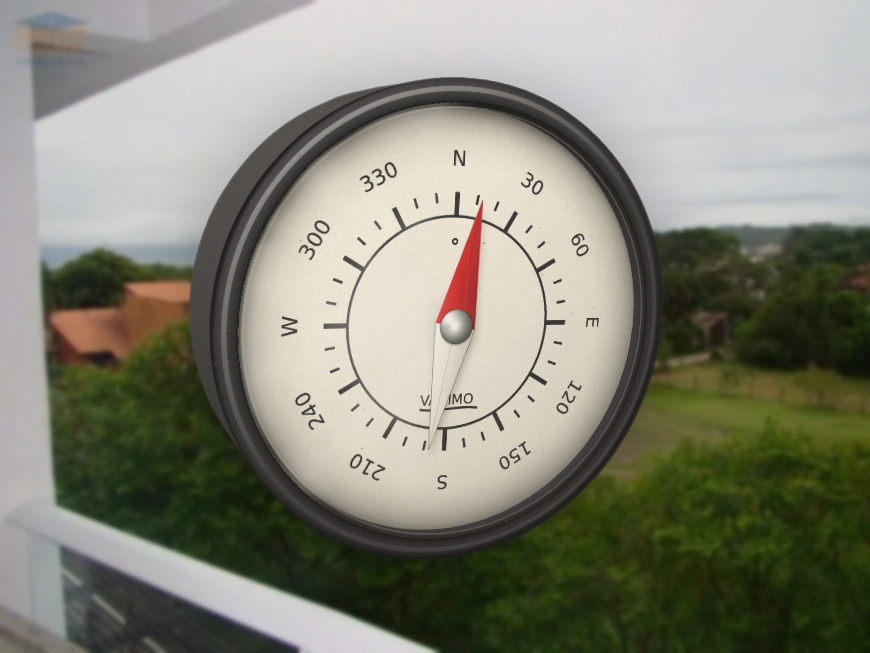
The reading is 10 °
